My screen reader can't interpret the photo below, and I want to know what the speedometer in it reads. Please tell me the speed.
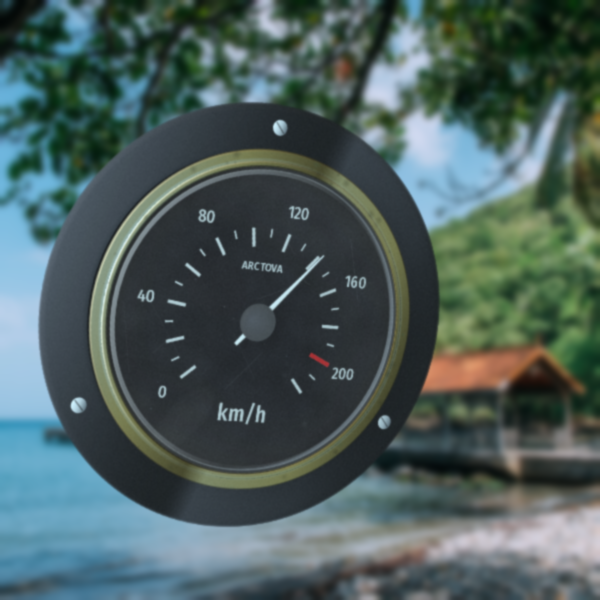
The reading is 140 km/h
